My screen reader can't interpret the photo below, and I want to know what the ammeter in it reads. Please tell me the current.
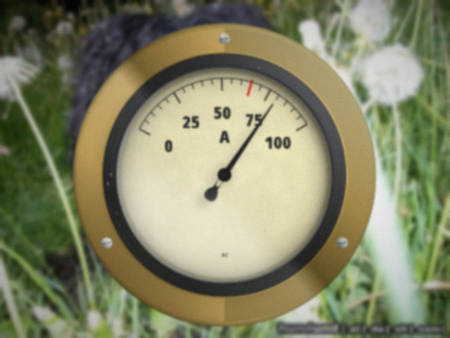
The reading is 80 A
